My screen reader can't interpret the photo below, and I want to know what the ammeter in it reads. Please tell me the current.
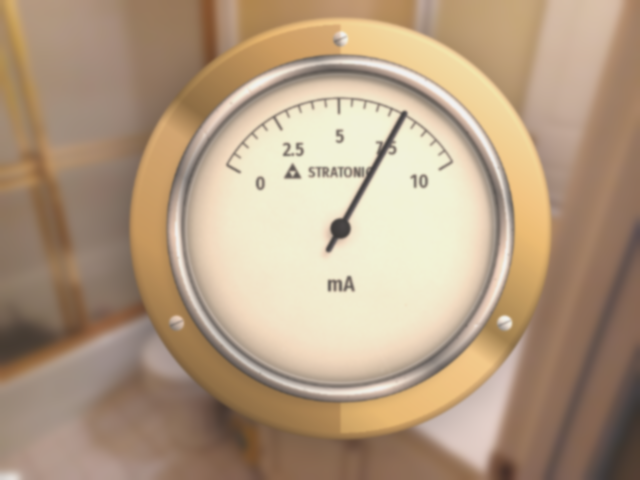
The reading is 7.5 mA
